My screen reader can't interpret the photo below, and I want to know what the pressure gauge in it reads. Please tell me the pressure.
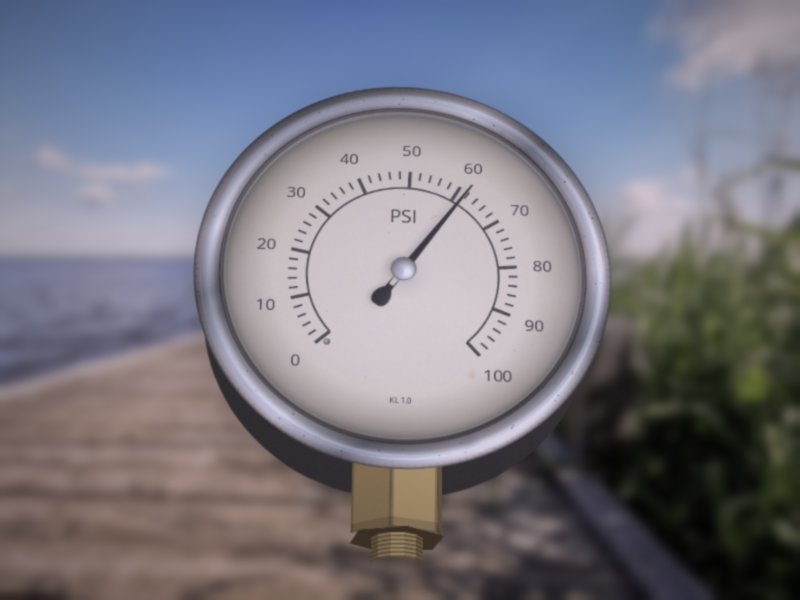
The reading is 62 psi
